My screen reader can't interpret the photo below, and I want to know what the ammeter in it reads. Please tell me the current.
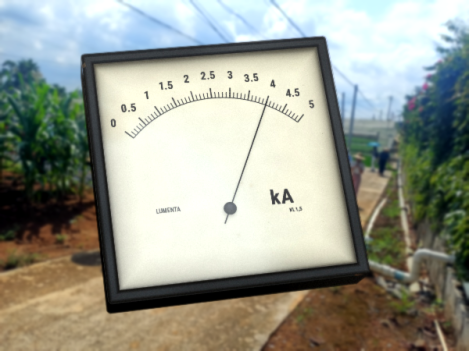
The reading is 4 kA
